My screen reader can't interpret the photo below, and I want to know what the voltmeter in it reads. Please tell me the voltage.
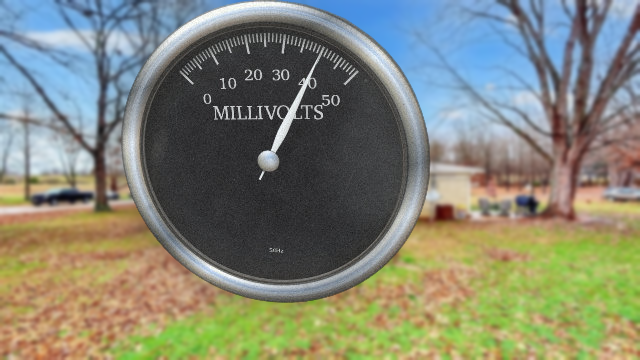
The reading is 40 mV
